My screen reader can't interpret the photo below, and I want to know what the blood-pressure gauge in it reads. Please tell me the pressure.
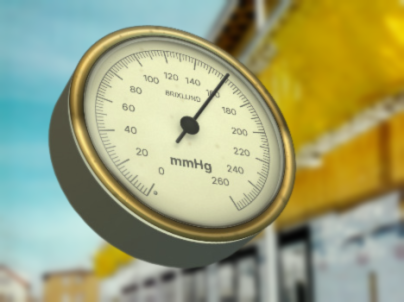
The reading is 160 mmHg
